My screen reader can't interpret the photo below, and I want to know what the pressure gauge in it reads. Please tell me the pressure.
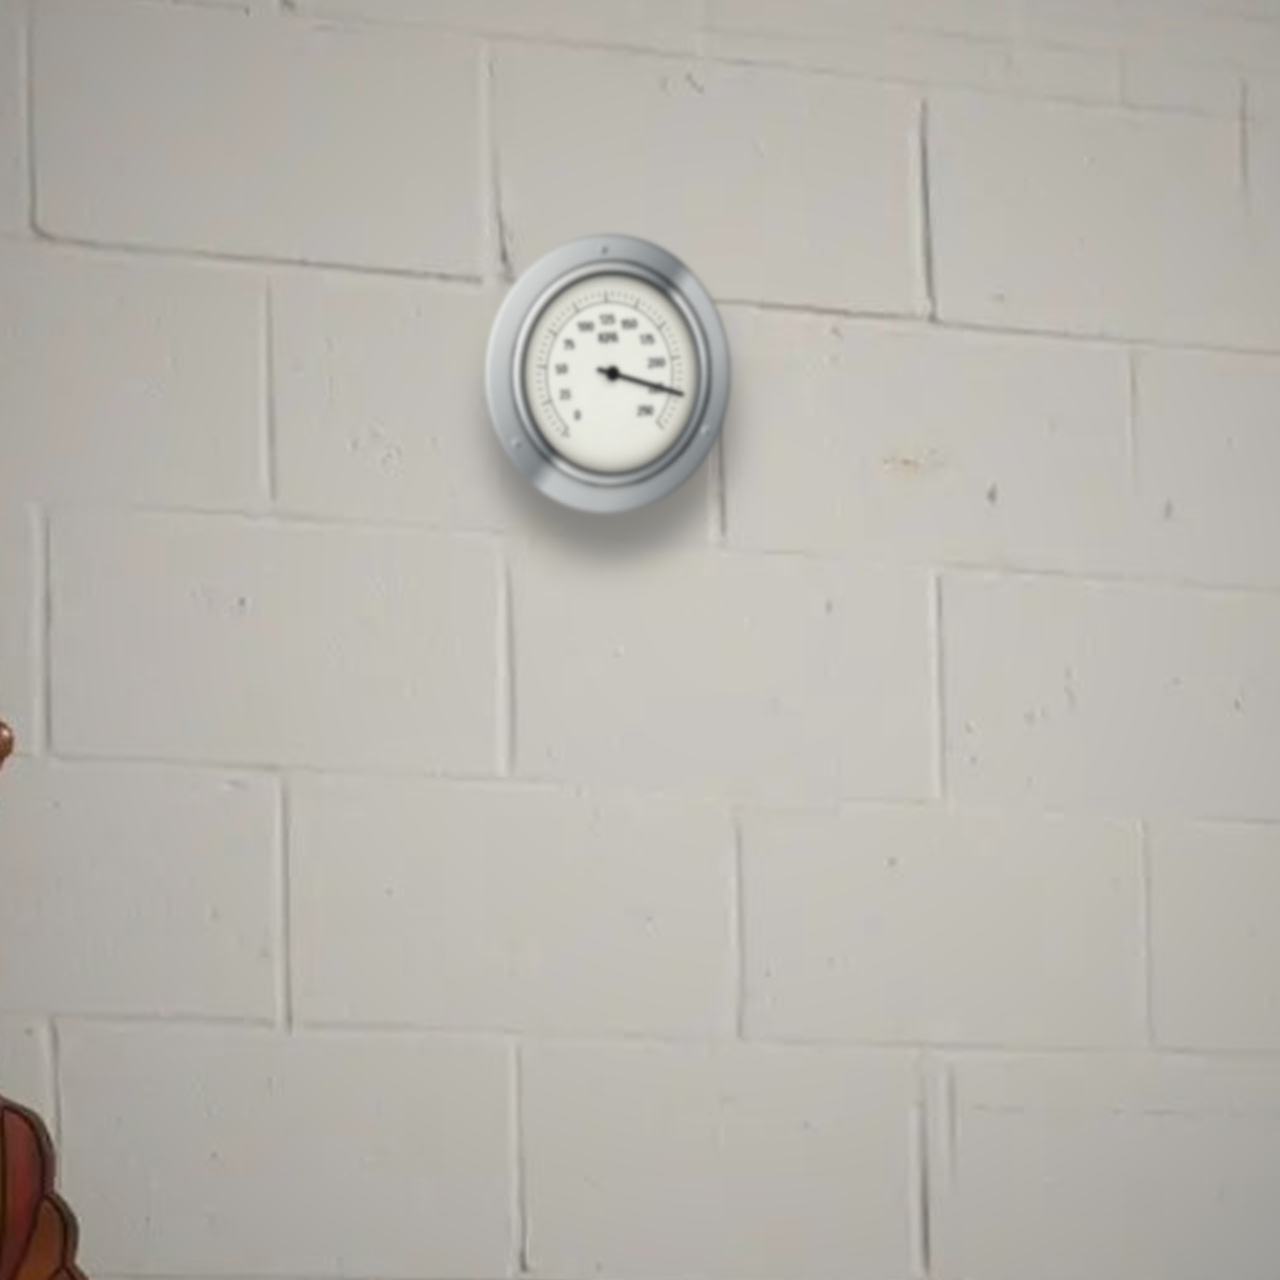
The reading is 225 kPa
